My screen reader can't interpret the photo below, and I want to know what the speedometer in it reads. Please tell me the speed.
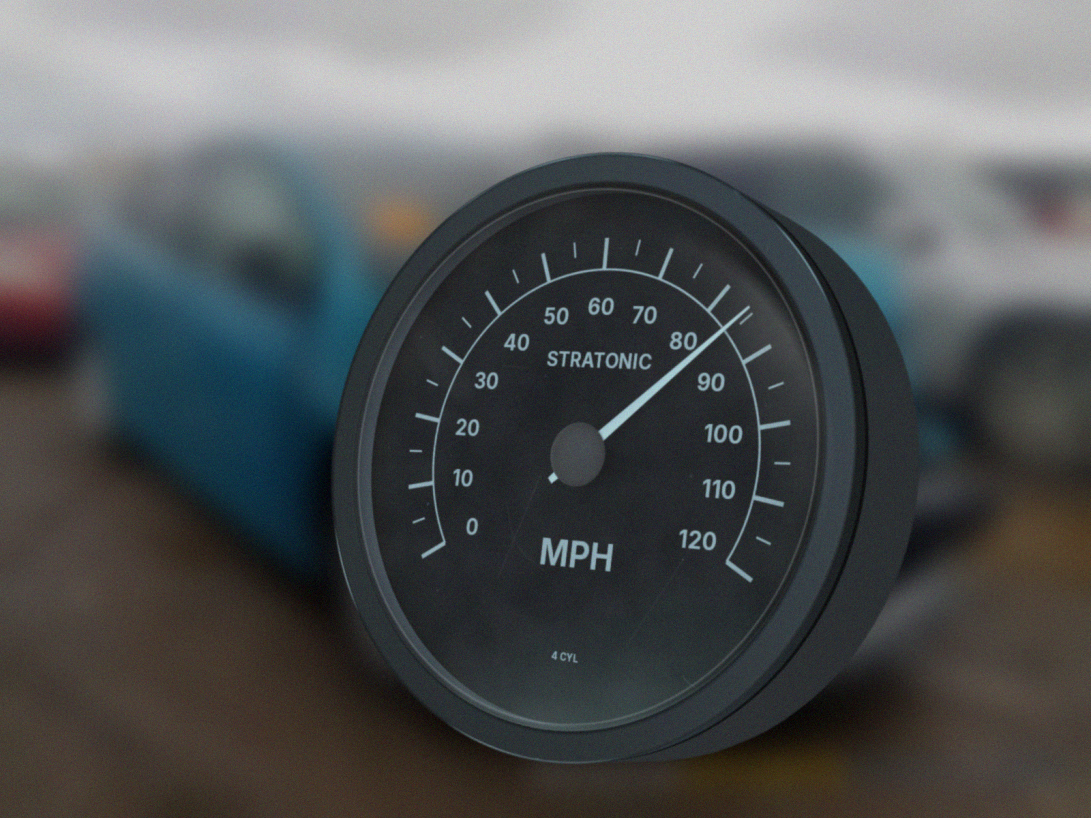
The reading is 85 mph
